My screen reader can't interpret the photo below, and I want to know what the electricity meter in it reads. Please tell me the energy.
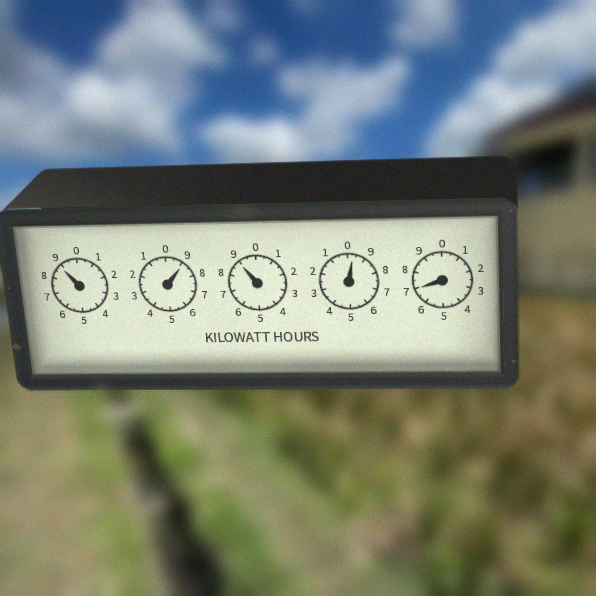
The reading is 88897 kWh
